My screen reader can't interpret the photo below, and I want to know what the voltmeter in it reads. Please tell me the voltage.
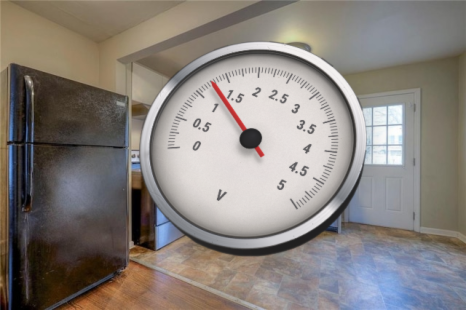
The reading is 1.25 V
